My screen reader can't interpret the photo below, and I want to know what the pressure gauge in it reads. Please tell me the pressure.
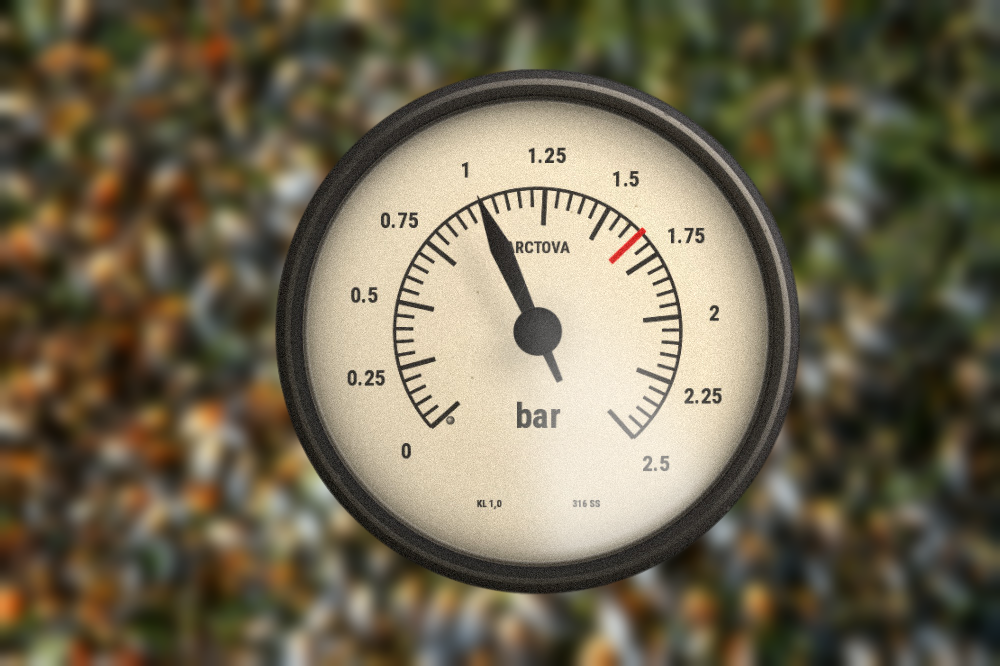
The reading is 1 bar
